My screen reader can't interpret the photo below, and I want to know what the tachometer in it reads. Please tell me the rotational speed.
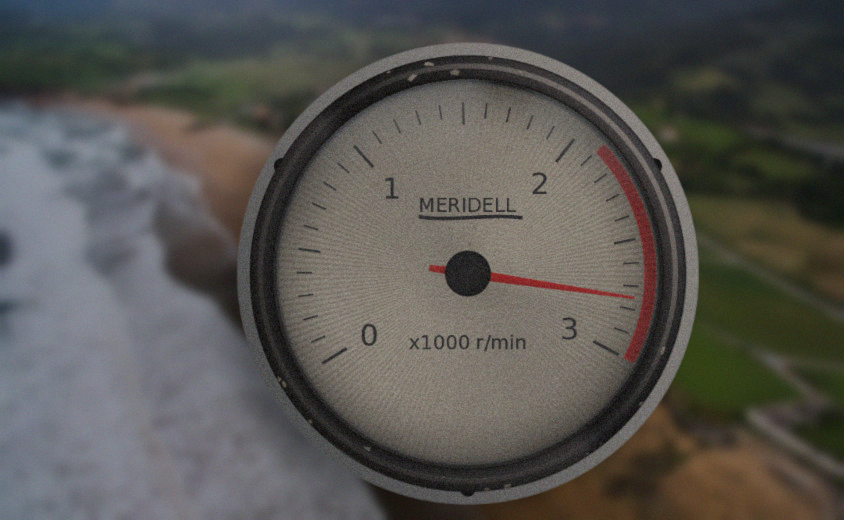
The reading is 2750 rpm
